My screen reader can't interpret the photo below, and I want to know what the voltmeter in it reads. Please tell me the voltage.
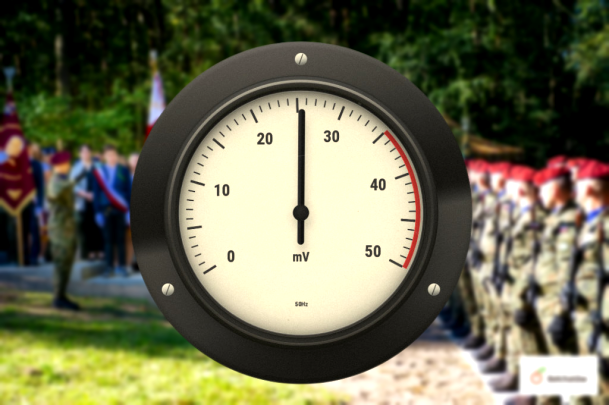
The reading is 25.5 mV
